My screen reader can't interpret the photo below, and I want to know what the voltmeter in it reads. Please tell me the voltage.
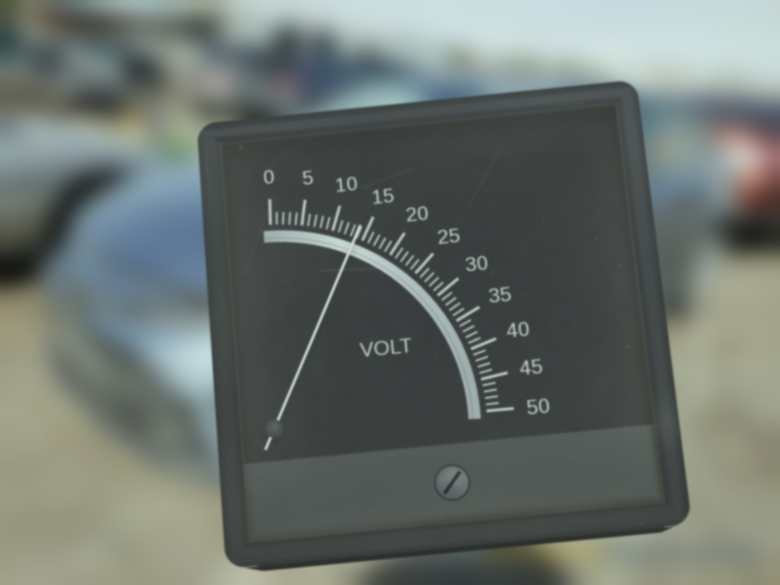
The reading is 14 V
